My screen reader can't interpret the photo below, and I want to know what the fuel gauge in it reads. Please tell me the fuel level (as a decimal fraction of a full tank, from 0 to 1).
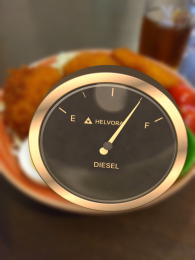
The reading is 0.75
